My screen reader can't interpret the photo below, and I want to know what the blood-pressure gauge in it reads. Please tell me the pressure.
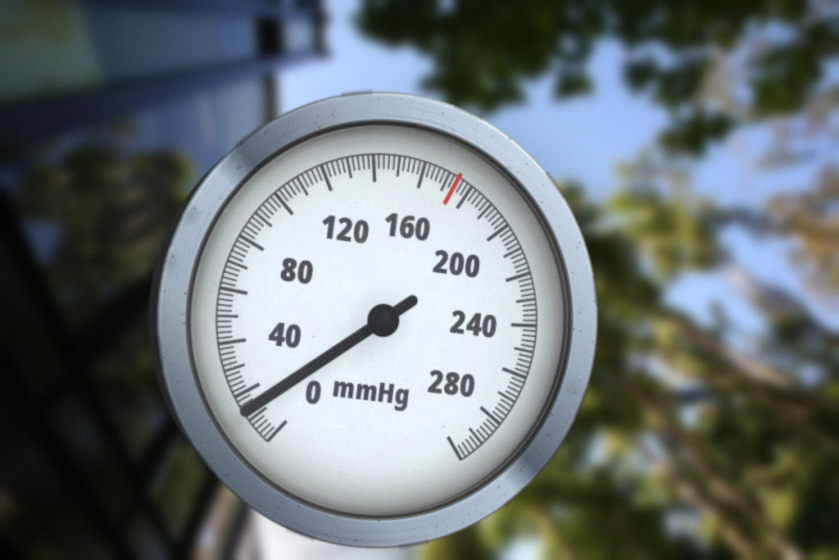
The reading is 14 mmHg
